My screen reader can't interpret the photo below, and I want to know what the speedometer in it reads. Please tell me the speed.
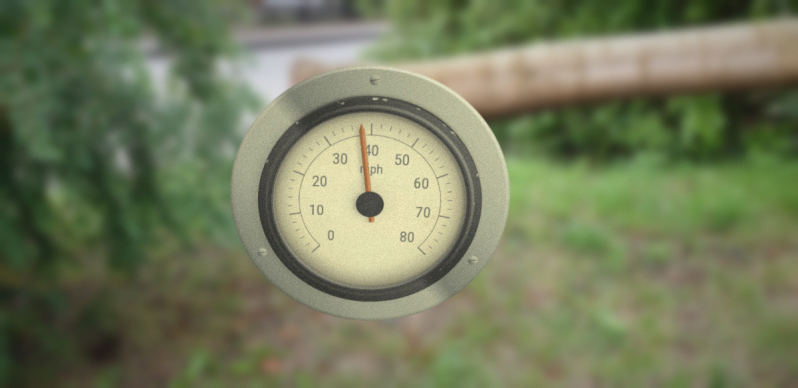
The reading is 38 mph
